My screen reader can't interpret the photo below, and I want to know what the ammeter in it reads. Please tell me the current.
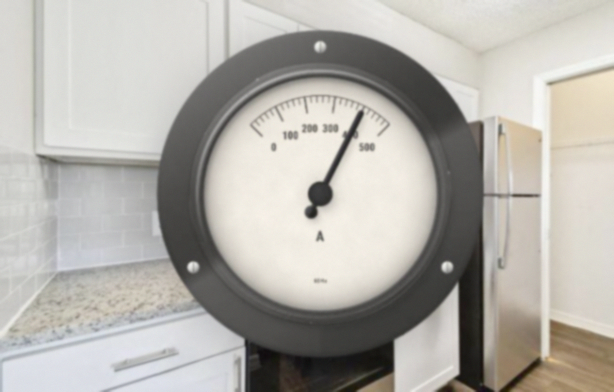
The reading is 400 A
